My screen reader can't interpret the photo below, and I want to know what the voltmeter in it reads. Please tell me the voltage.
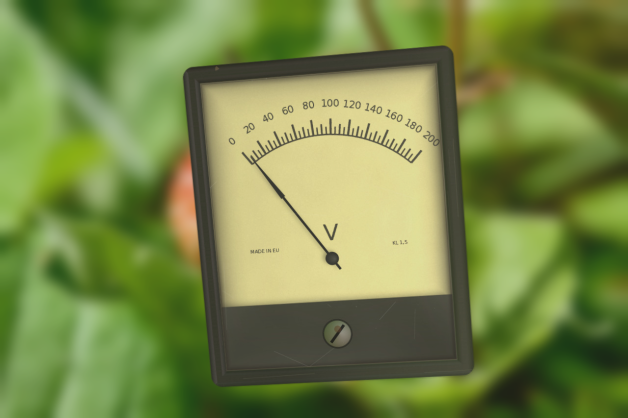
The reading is 5 V
